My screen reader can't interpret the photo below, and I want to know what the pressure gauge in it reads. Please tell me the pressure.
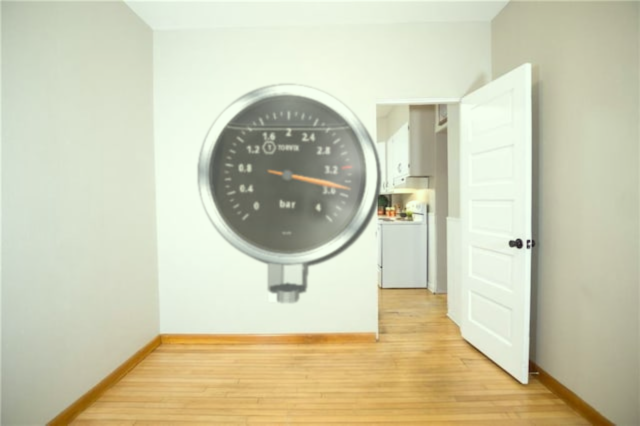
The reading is 3.5 bar
